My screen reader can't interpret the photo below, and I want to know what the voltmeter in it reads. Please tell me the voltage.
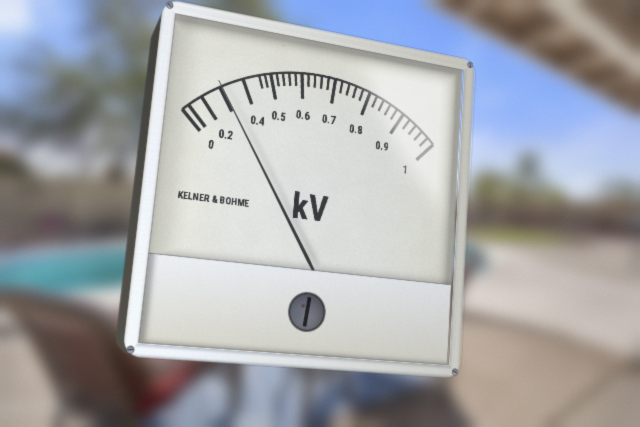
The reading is 0.3 kV
